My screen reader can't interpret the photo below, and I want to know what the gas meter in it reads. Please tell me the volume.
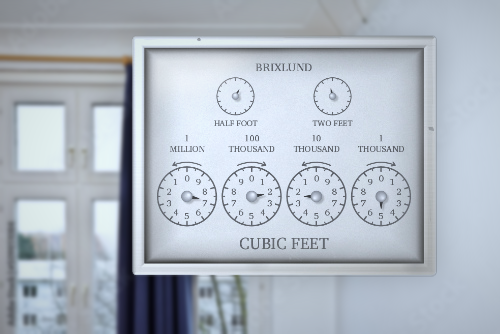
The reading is 722500 ft³
